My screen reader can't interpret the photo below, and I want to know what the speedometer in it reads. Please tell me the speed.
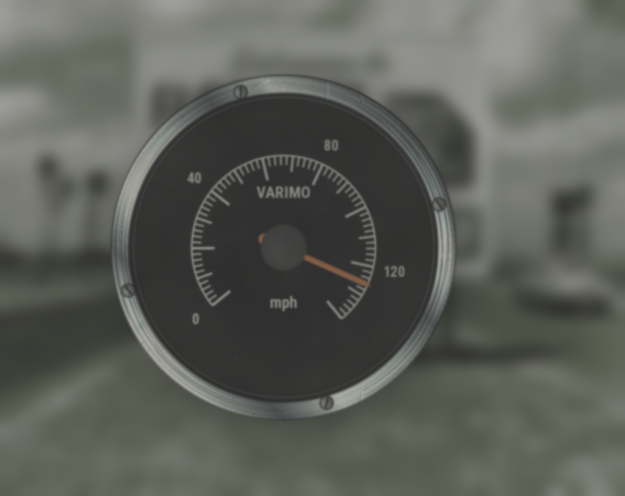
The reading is 126 mph
